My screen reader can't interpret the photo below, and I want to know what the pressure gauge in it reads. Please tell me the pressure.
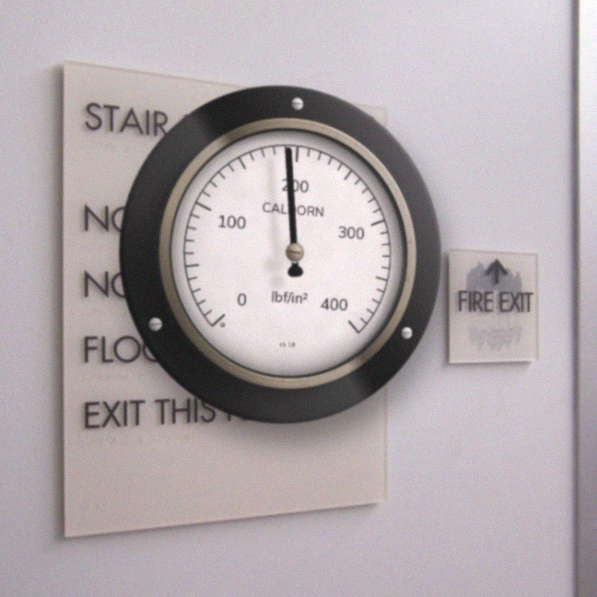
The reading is 190 psi
